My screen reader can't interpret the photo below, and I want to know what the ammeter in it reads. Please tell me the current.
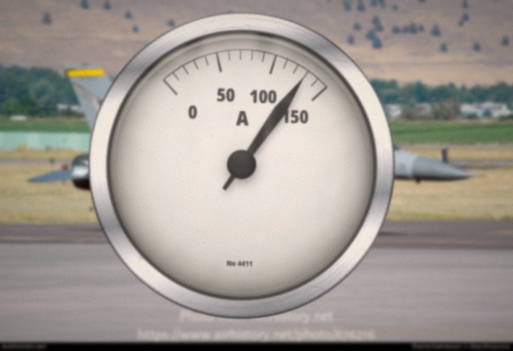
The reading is 130 A
